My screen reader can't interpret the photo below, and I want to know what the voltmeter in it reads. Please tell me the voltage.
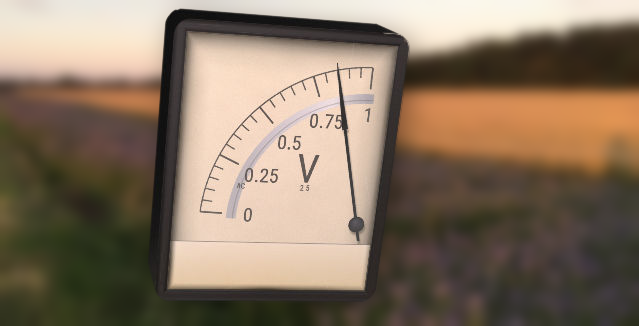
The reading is 0.85 V
